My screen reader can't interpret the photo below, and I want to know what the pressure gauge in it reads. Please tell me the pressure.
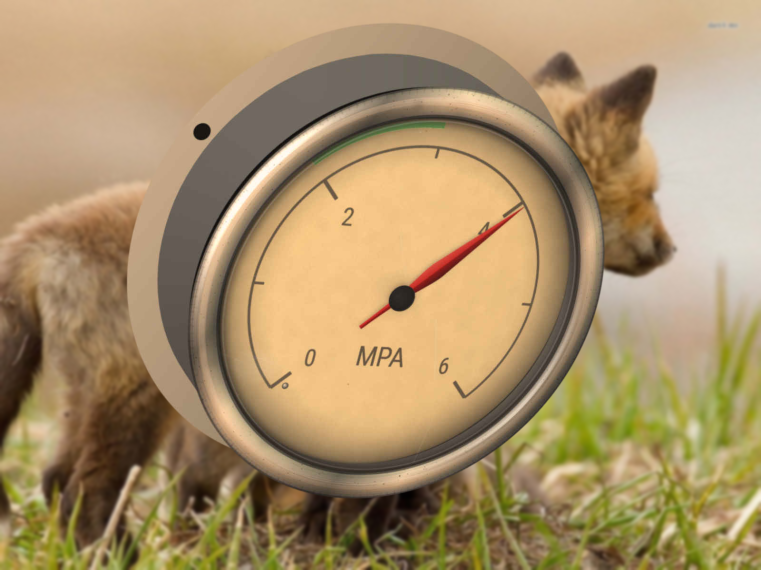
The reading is 4 MPa
